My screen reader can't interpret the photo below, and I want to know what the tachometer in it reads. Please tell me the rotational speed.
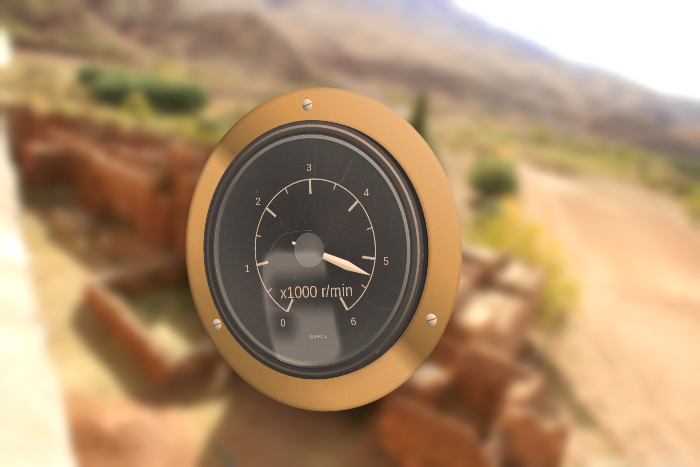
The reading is 5250 rpm
